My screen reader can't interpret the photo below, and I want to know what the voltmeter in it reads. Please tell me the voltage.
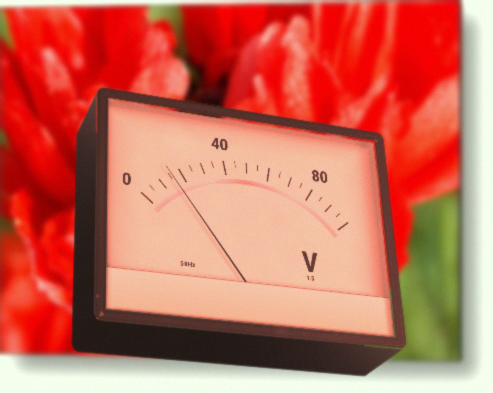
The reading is 15 V
